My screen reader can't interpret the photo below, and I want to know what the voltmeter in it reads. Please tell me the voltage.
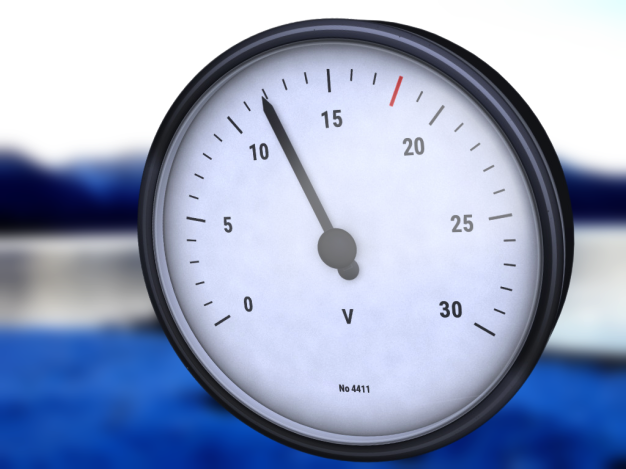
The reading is 12 V
